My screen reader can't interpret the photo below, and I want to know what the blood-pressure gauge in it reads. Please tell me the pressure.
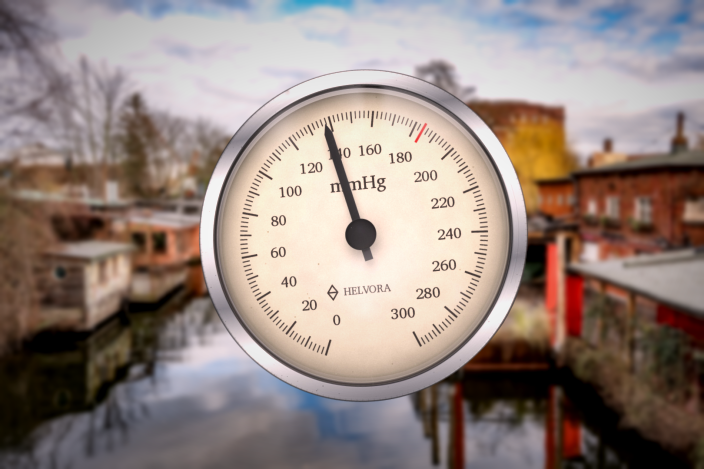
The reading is 138 mmHg
